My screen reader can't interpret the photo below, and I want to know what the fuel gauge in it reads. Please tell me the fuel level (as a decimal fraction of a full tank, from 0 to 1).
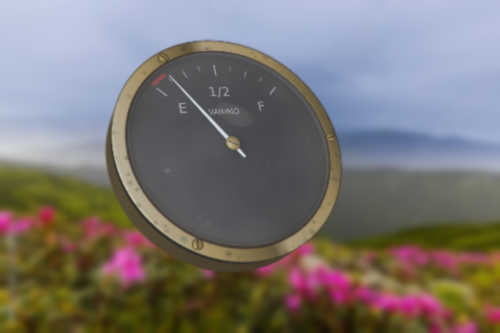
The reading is 0.125
